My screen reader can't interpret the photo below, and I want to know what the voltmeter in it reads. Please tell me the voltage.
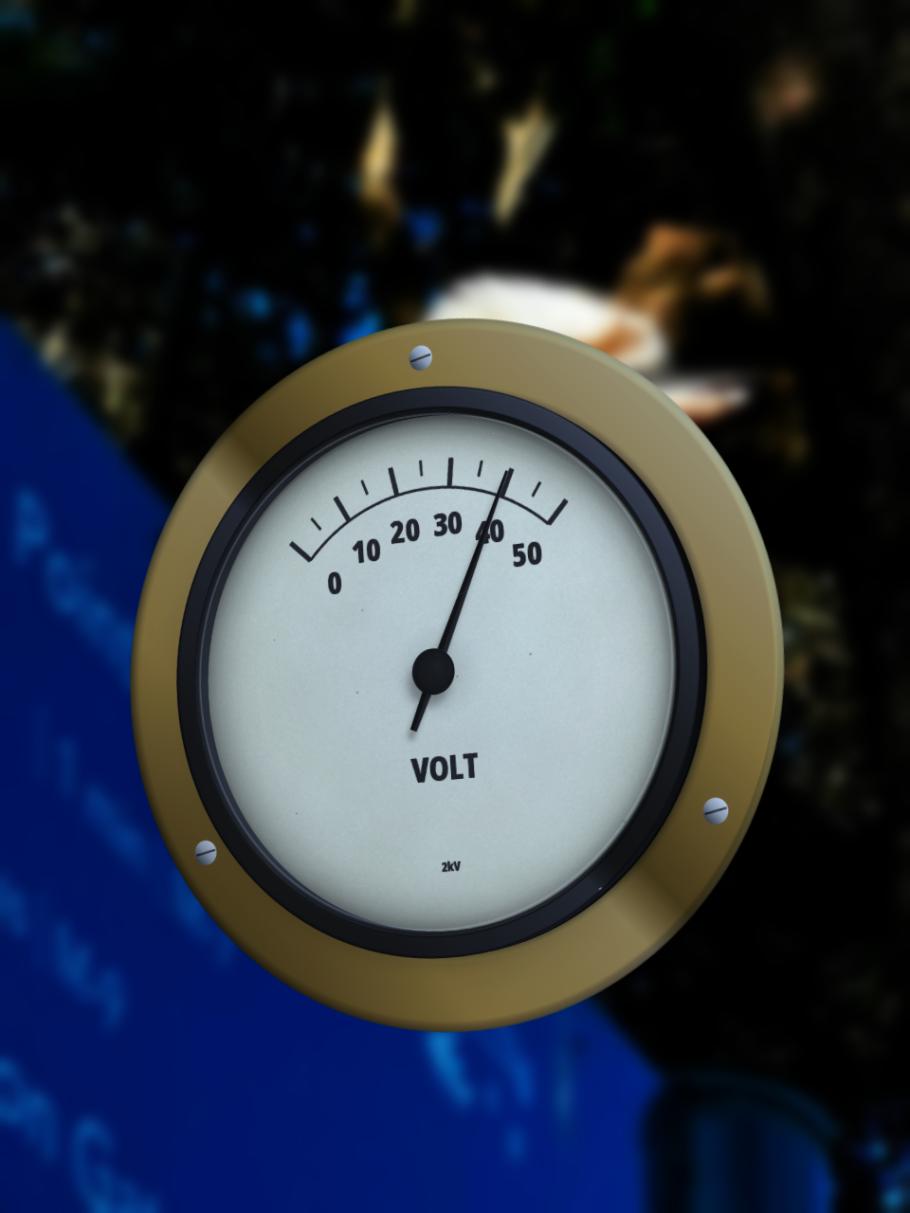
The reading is 40 V
